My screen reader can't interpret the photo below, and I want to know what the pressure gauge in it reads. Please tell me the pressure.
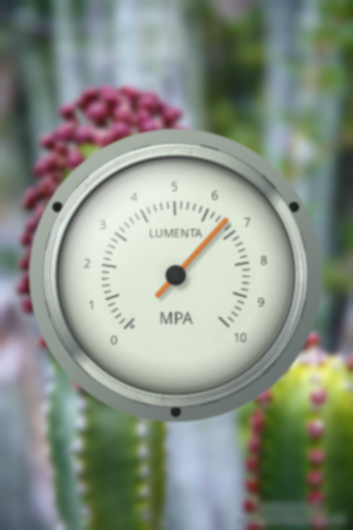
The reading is 6.6 MPa
